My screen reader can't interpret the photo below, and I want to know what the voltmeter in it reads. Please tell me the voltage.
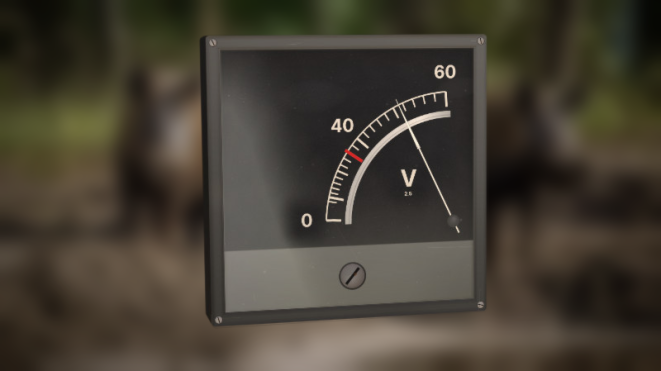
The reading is 51 V
